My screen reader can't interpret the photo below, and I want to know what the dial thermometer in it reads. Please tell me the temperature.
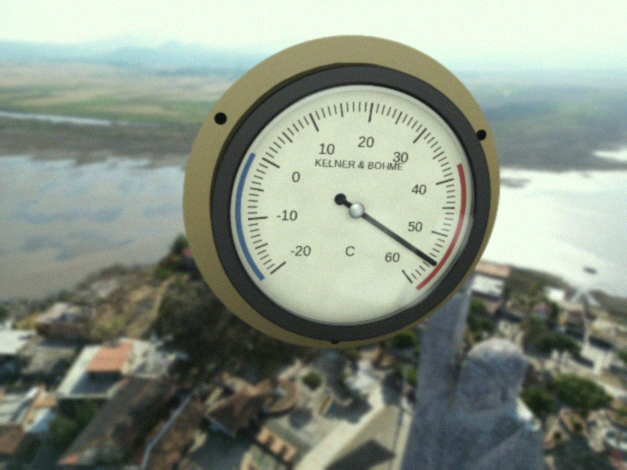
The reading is 55 °C
